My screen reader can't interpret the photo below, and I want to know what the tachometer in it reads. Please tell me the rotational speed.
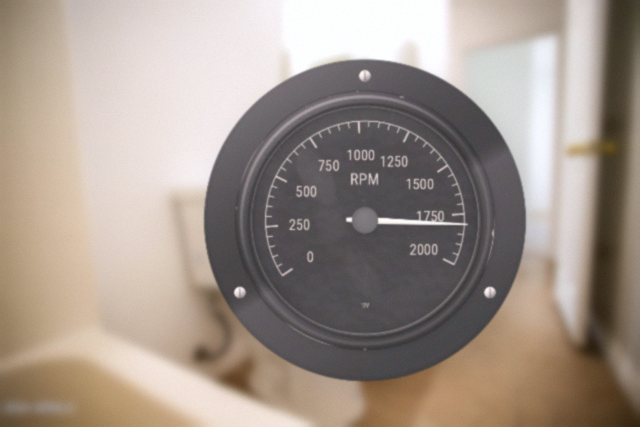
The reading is 1800 rpm
